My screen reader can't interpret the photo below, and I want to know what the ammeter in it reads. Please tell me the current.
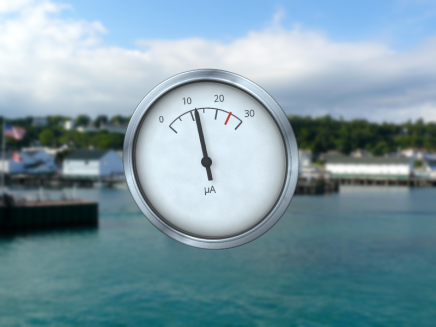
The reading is 12.5 µA
